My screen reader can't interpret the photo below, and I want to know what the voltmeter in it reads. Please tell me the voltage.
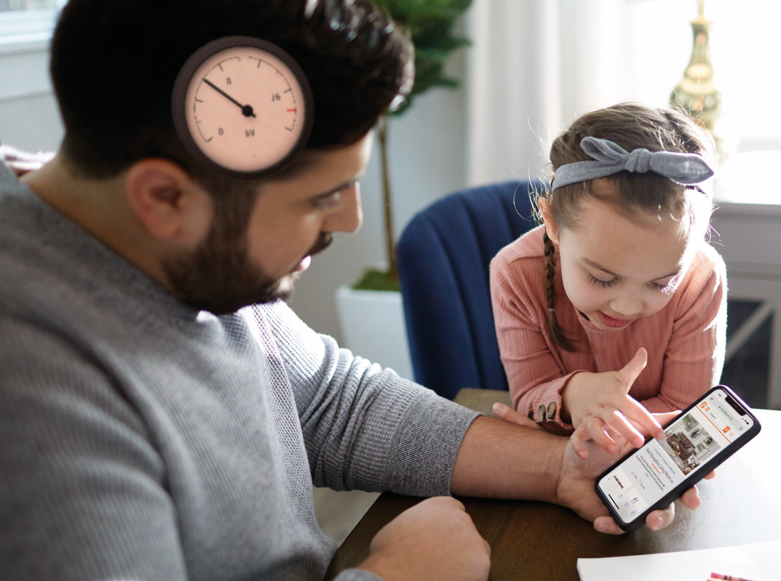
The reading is 6 kV
